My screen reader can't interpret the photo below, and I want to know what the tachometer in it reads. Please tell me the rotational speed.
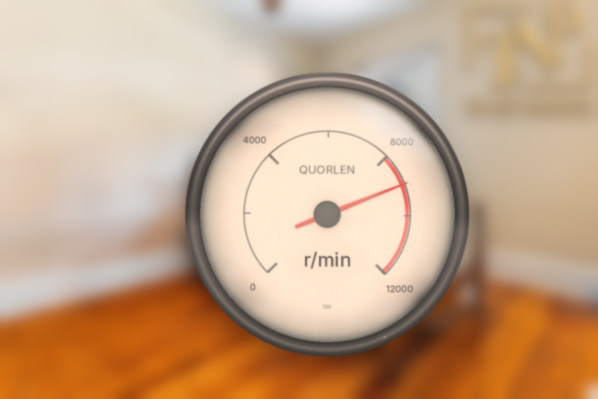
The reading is 9000 rpm
